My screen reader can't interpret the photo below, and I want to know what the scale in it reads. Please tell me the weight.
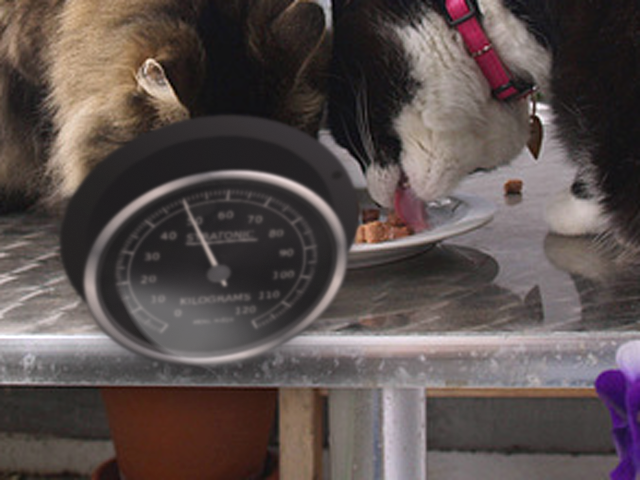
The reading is 50 kg
